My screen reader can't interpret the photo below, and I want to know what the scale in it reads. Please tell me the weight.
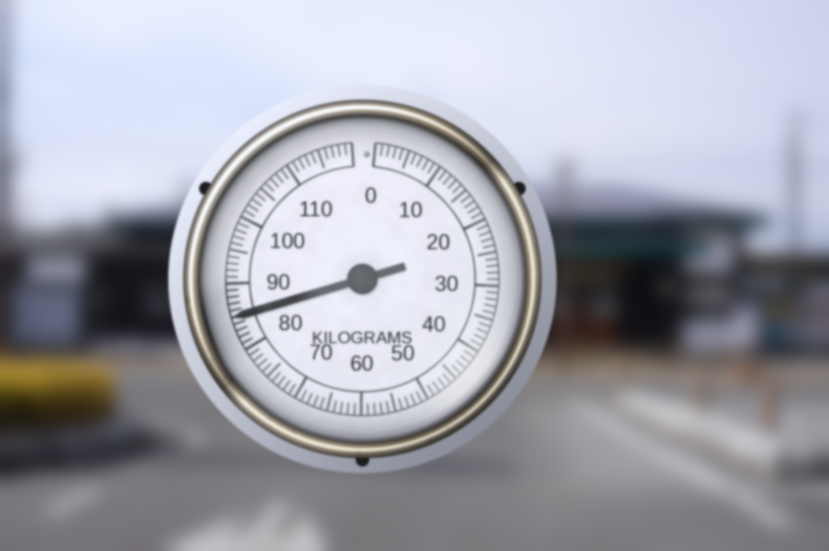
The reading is 85 kg
